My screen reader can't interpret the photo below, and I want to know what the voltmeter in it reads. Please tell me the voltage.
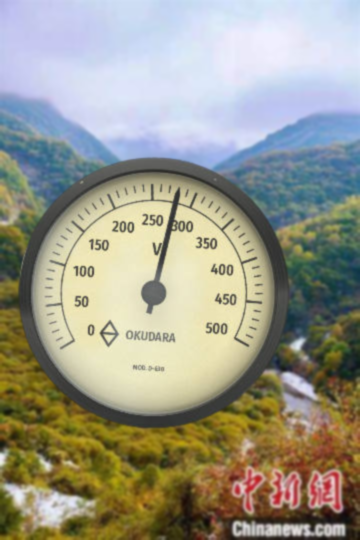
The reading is 280 V
